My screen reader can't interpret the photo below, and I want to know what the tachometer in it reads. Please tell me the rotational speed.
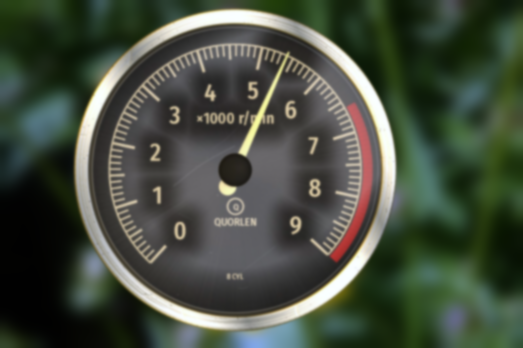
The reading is 5400 rpm
